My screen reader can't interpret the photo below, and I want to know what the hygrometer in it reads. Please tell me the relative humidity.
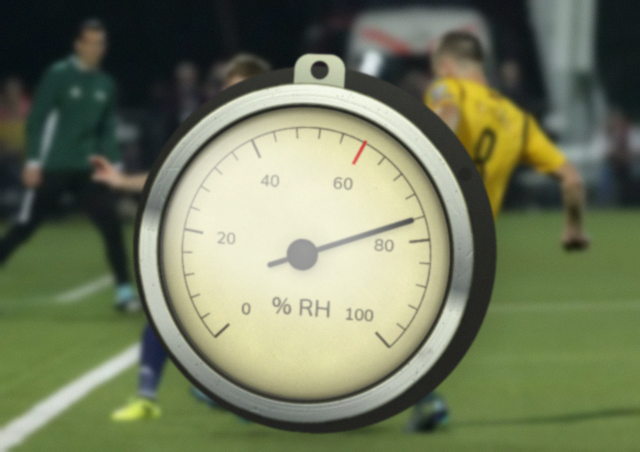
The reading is 76 %
